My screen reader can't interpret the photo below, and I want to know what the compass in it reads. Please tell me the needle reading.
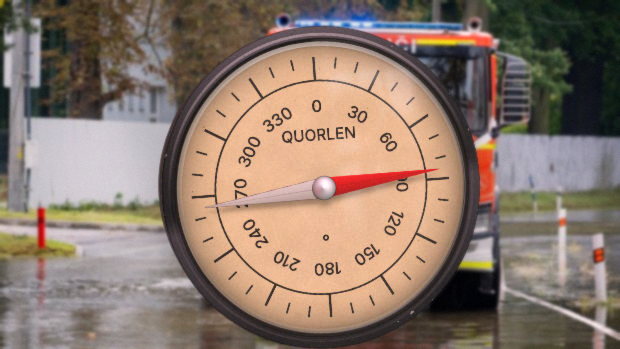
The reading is 85 °
